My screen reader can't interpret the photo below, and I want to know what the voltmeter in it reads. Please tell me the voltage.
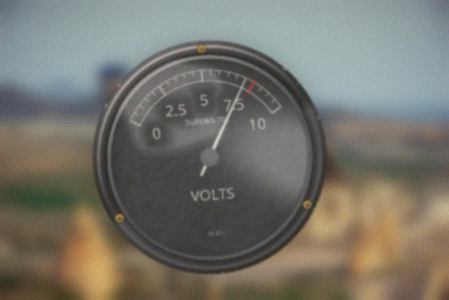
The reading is 7.5 V
